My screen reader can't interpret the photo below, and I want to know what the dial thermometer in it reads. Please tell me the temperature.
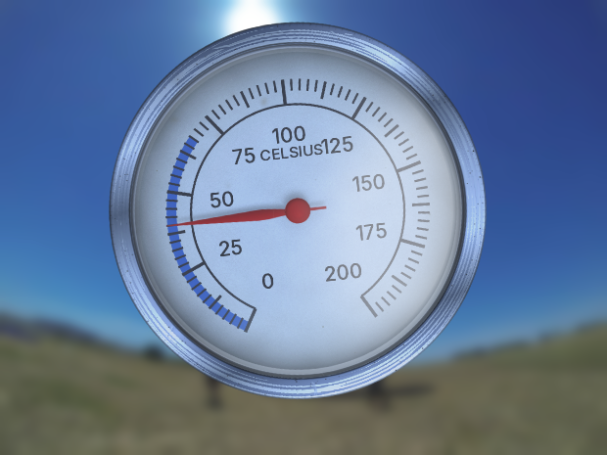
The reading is 40 °C
